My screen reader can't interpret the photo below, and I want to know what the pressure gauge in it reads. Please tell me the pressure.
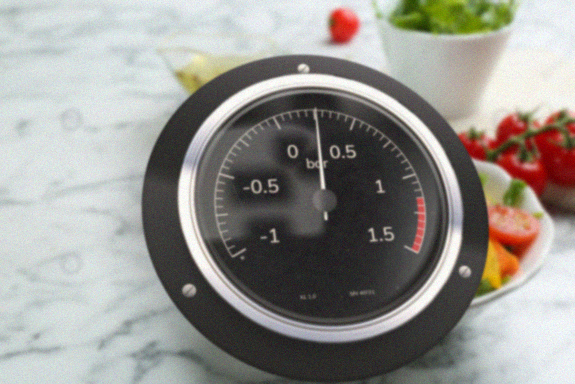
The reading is 0.25 bar
